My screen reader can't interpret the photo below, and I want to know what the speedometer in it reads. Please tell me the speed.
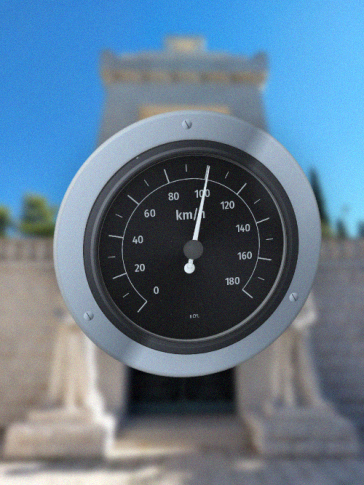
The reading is 100 km/h
